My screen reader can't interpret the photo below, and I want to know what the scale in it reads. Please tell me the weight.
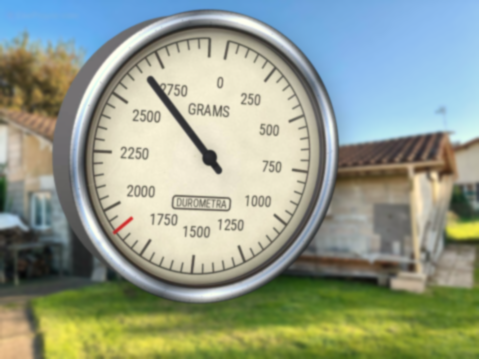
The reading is 2650 g
